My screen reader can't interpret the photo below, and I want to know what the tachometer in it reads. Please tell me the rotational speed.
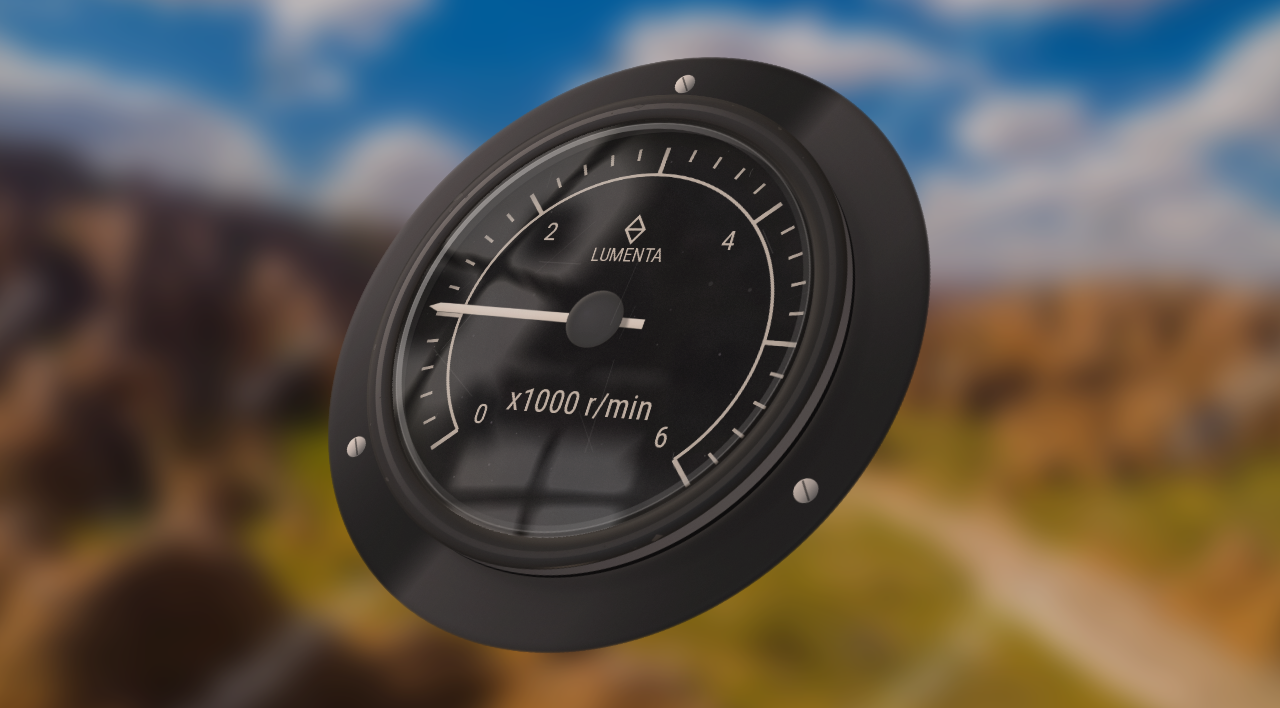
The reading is 1000 rpm
